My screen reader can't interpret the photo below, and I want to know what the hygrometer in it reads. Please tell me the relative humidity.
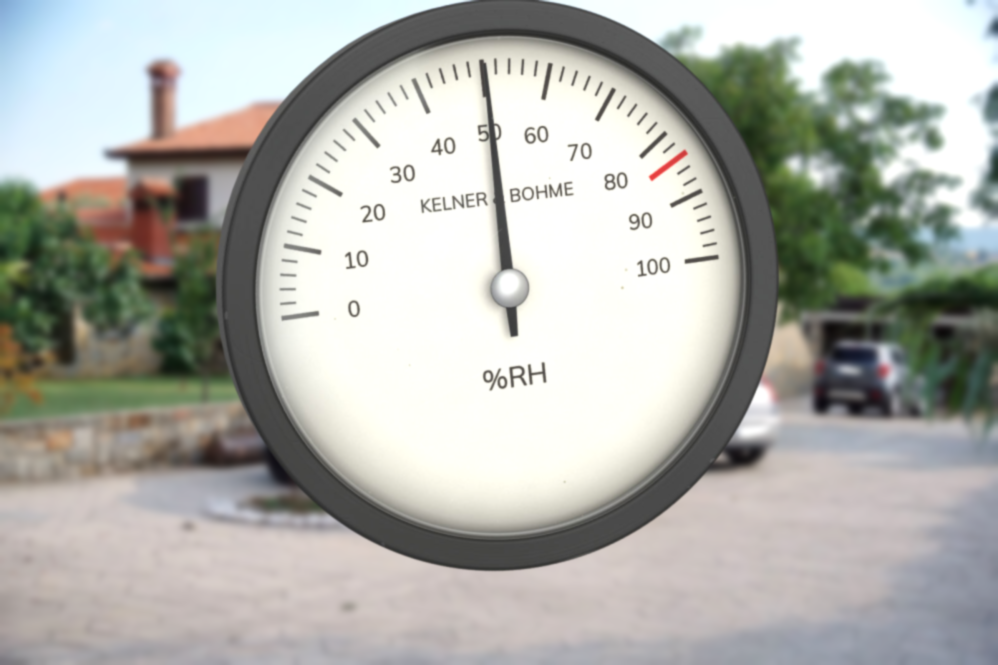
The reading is 50 %
